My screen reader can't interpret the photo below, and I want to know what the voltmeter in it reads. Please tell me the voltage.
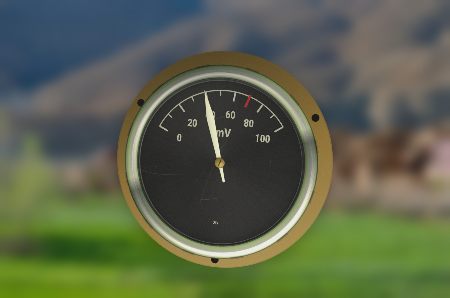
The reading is 40 mV
